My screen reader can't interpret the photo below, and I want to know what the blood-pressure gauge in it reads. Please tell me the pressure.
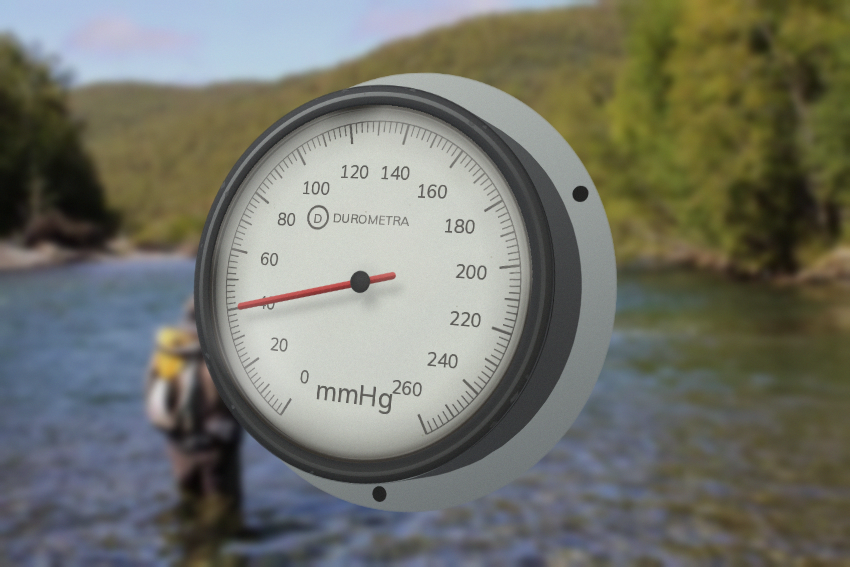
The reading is 40 mmHg
